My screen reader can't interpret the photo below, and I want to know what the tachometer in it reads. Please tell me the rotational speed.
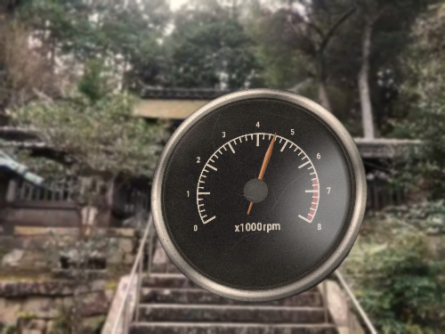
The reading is 4600 rpm
